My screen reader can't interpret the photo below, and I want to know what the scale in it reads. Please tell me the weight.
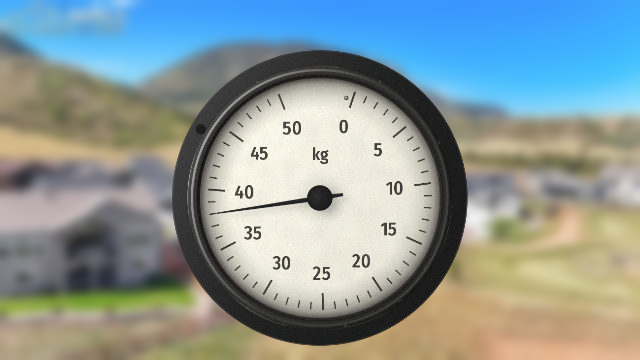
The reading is 38 kg
